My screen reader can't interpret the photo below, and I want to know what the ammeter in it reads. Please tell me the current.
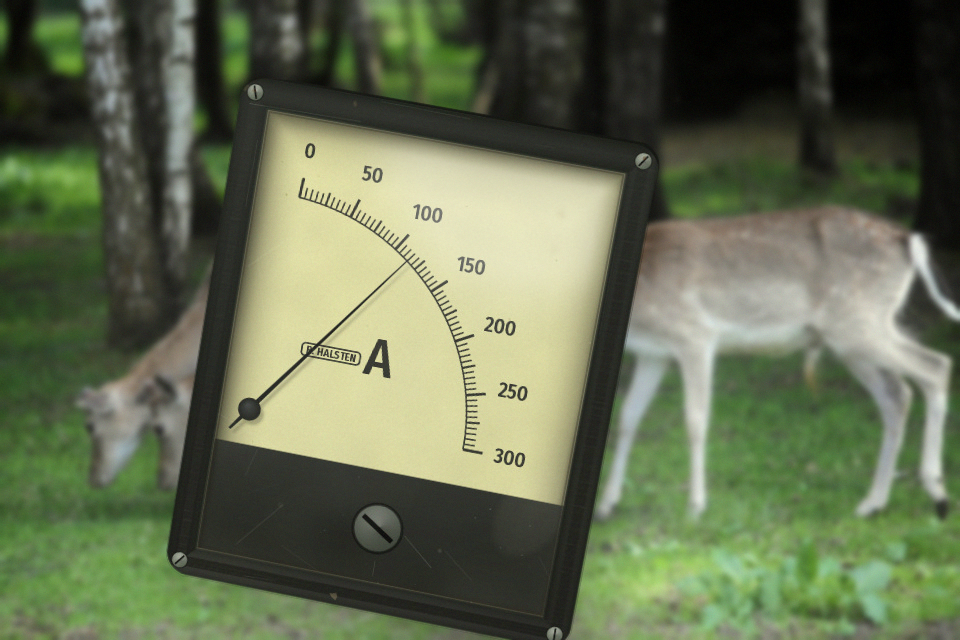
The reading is 115 A
